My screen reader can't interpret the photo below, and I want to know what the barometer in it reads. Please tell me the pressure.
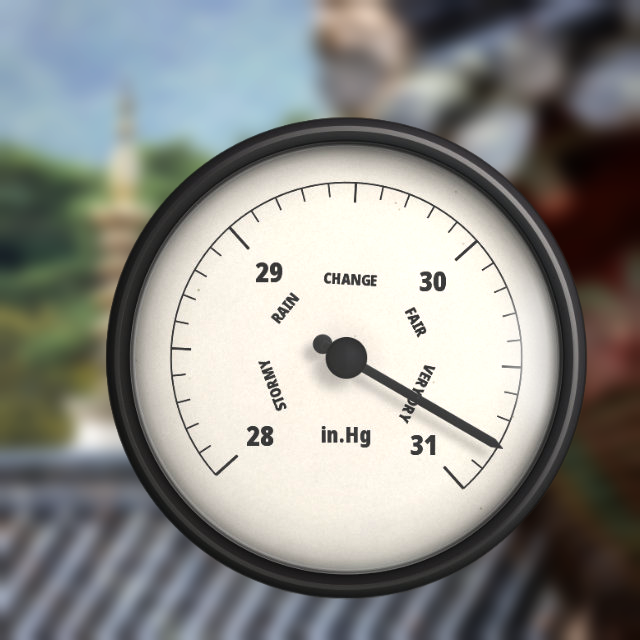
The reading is 30.8 inHg
